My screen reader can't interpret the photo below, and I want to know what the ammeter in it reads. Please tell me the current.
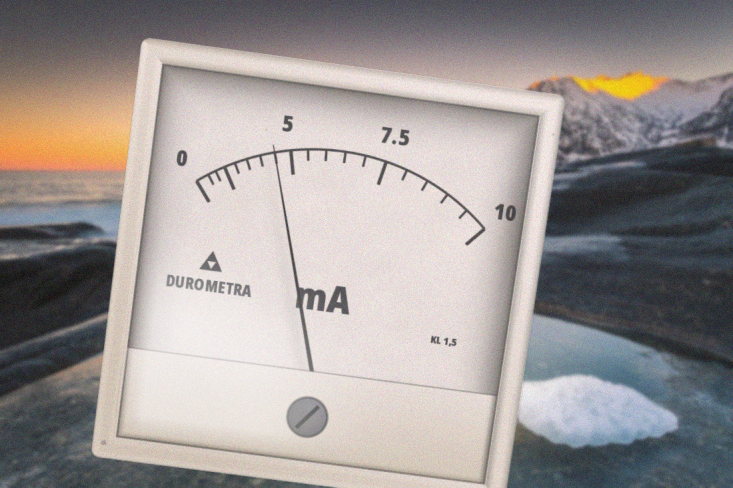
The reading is 4.5 mA
